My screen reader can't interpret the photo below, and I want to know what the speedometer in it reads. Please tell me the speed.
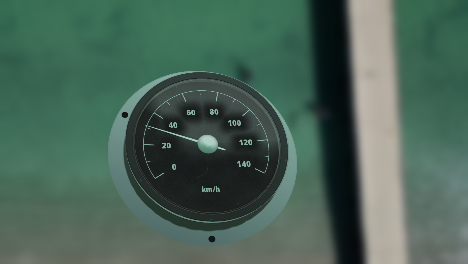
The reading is 30 km/h
